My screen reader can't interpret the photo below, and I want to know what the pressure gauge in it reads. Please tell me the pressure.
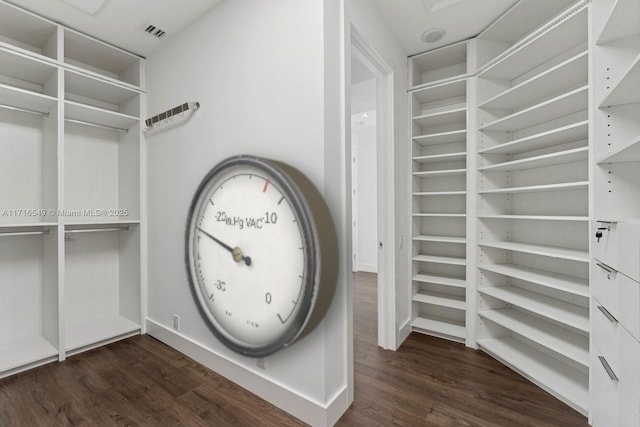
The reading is -23 inHg
